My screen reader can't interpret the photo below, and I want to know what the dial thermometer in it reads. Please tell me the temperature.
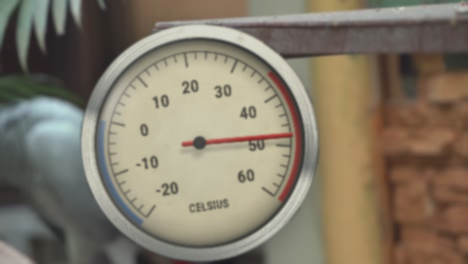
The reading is 48 °C
